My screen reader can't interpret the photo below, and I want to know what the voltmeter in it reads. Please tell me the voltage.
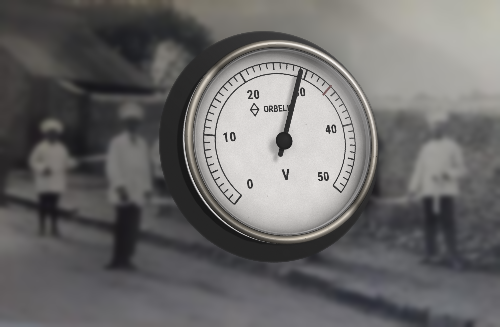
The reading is 29 V
